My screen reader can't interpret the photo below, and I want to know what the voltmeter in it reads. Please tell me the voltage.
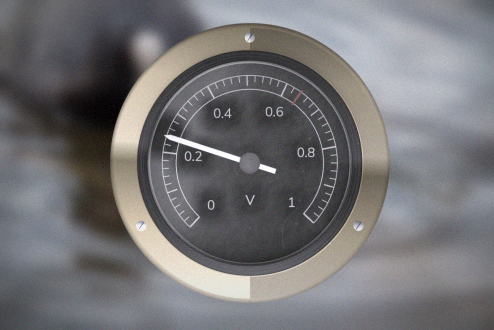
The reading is 0.24 V
